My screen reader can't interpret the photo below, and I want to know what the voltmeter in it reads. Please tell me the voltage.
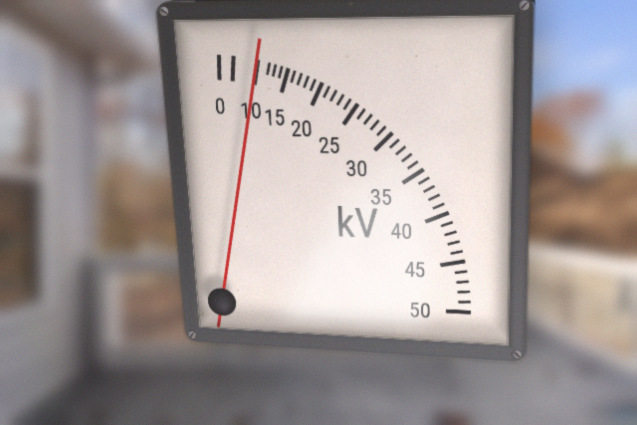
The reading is 10 kV
